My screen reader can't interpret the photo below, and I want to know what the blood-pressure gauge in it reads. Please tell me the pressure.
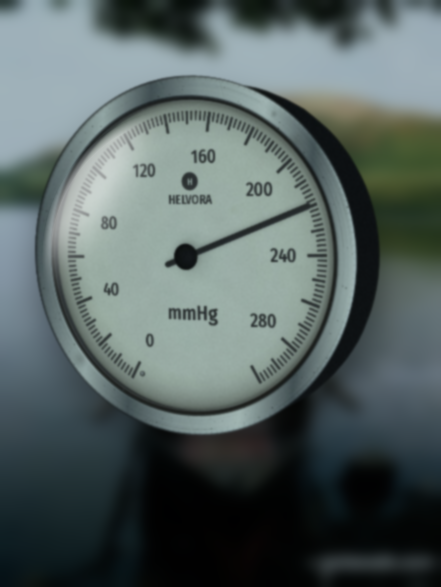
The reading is 220 mmHg
